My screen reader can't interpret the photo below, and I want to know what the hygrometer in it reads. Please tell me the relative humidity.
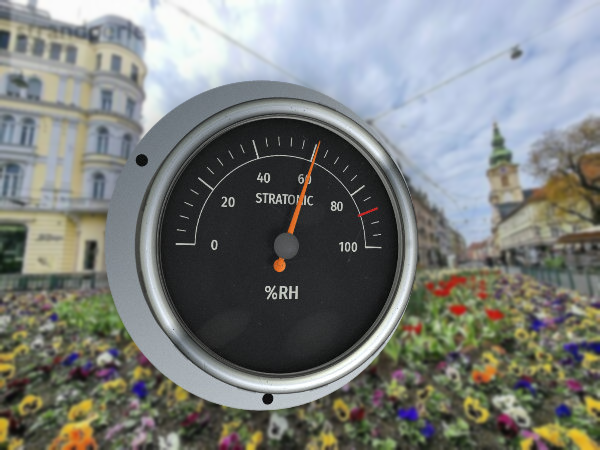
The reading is 60 %
